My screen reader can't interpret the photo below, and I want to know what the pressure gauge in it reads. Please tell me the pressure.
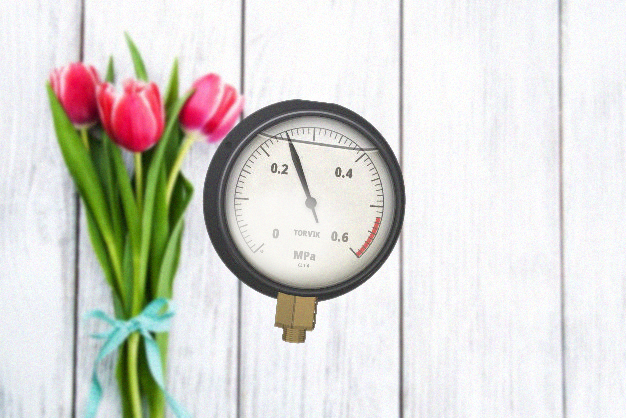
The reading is 0.25 MPa
